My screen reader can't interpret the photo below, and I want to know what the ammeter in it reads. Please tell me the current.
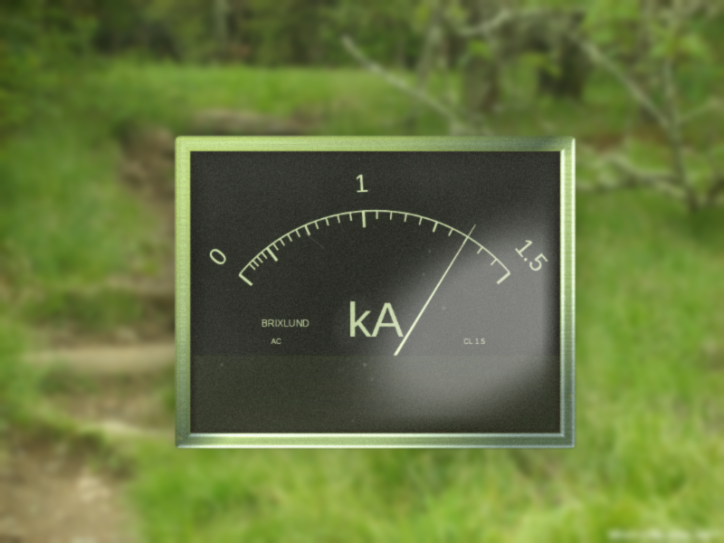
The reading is 1.35 kA
